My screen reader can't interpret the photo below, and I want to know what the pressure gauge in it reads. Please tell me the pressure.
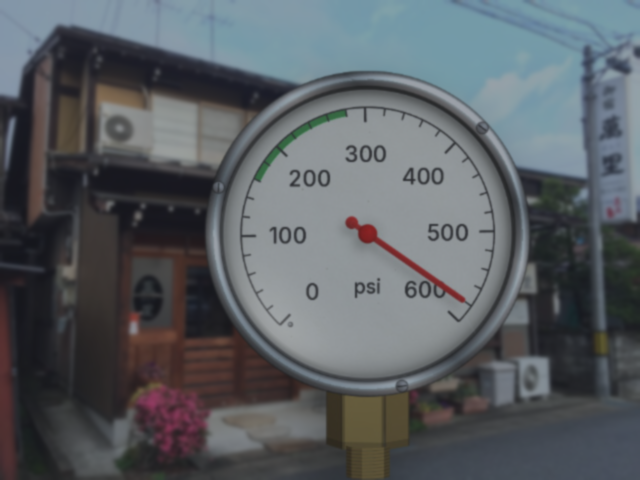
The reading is 580 psi
